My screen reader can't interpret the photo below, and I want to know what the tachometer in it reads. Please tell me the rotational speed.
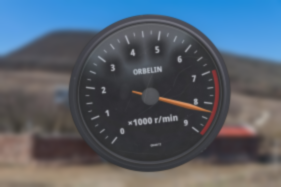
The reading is 8250 rpm
